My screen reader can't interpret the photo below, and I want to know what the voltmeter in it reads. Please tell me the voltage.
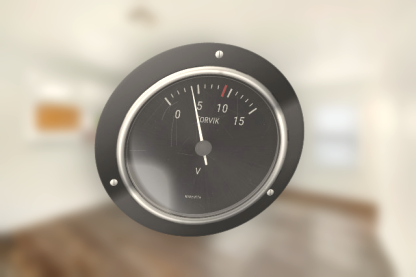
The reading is 4 V
